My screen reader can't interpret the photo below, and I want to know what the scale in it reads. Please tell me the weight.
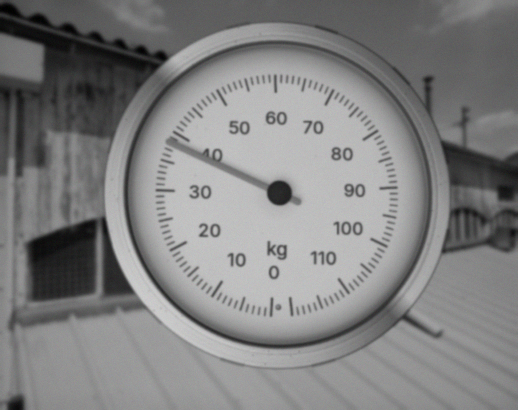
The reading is 38 kg
